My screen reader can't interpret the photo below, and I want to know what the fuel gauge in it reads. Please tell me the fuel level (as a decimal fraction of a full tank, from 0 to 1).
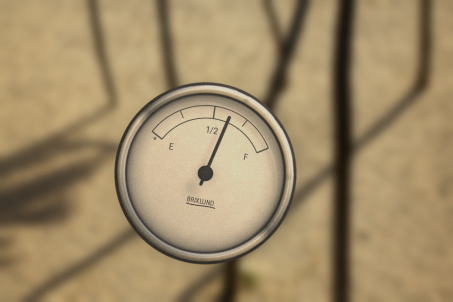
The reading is 0.625
